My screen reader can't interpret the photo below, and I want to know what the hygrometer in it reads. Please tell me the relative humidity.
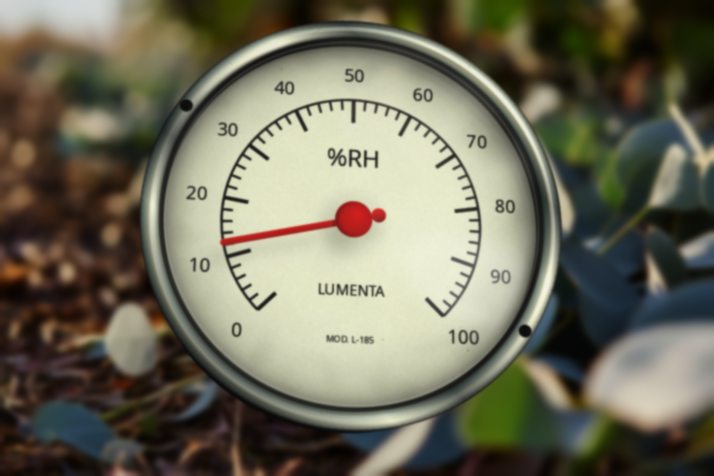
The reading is 12 %
